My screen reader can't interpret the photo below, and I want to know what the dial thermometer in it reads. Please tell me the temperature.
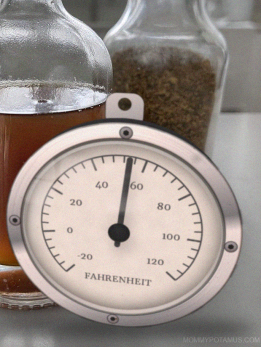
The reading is 54 °F
